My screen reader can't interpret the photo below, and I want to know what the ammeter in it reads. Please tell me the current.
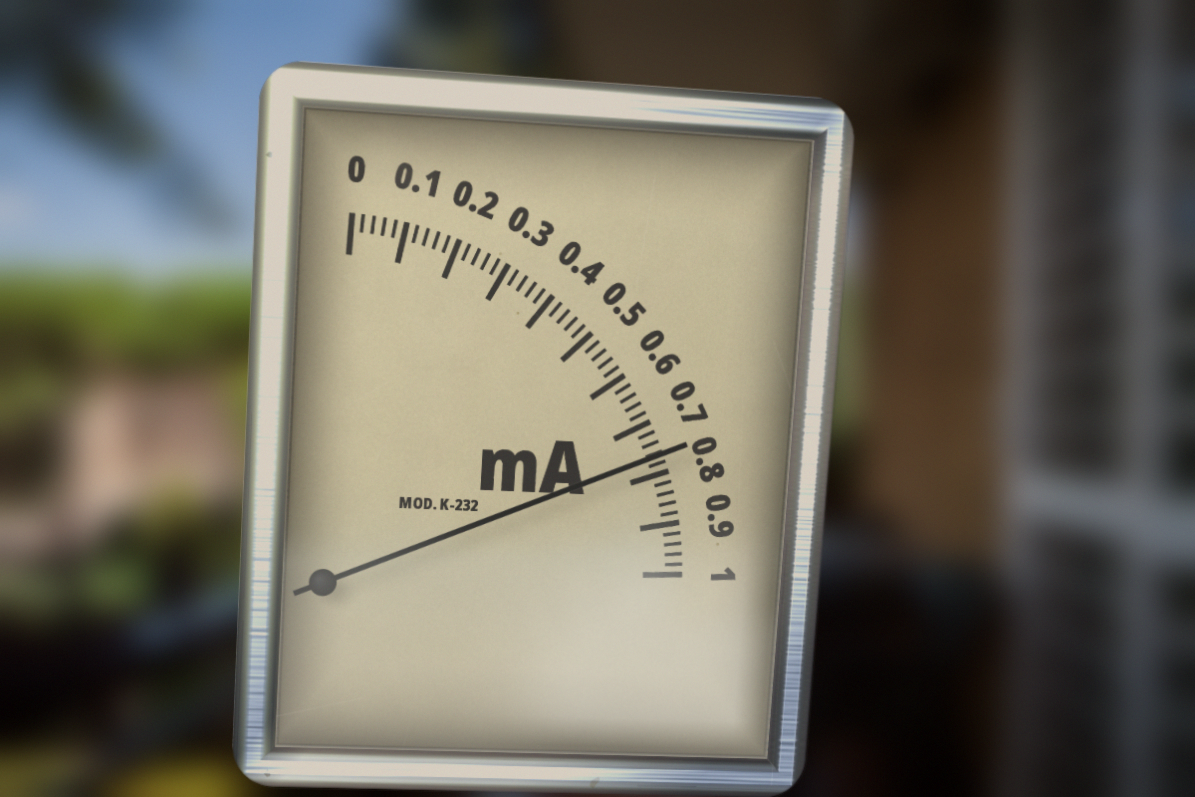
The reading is 0.76 mA
